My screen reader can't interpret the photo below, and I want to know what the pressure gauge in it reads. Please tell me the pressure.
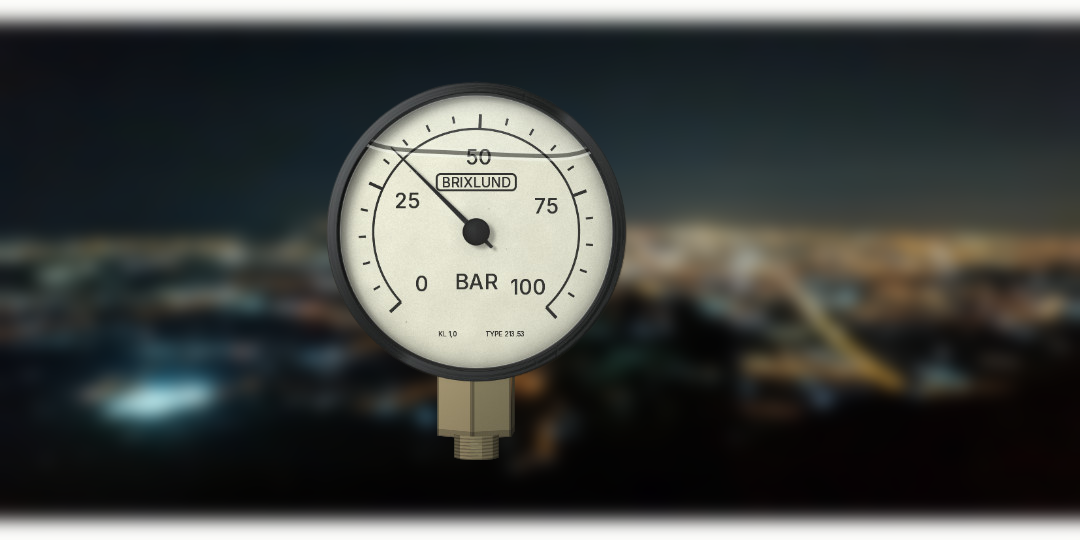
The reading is 32.5 bar
